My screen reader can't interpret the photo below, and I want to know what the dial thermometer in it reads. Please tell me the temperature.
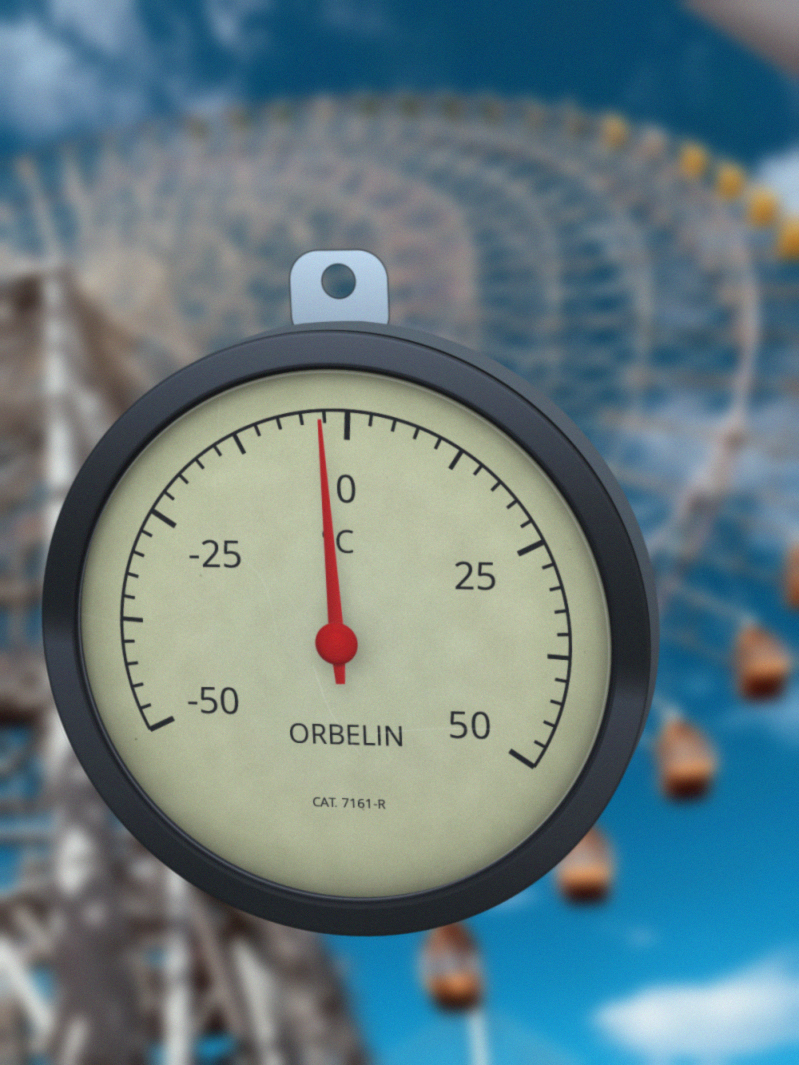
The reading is -2.5 °C
